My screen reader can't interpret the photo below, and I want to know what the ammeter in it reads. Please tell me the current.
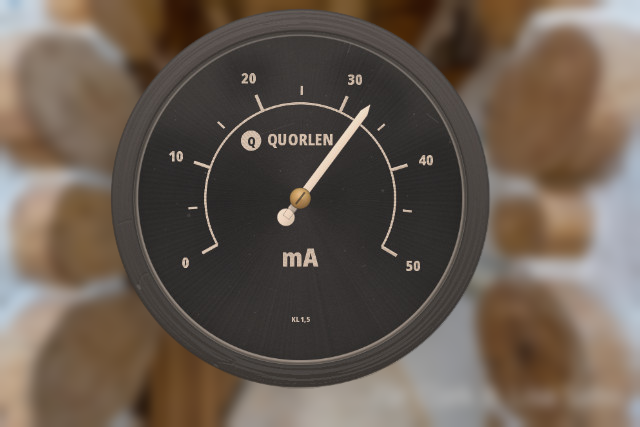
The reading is 32.5 mA
